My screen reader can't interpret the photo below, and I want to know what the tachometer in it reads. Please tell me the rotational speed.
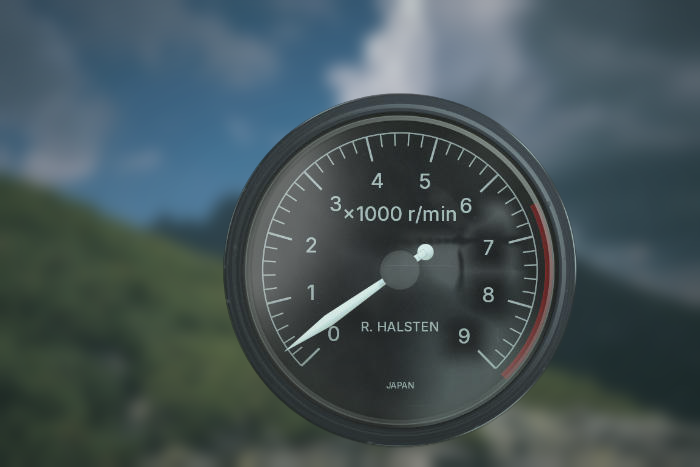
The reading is 300 rpm
